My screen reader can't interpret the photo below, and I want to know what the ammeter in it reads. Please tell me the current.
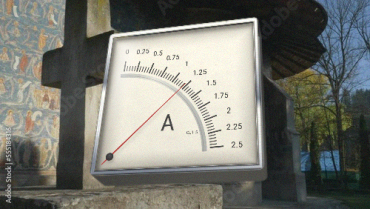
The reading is 1.25 A
